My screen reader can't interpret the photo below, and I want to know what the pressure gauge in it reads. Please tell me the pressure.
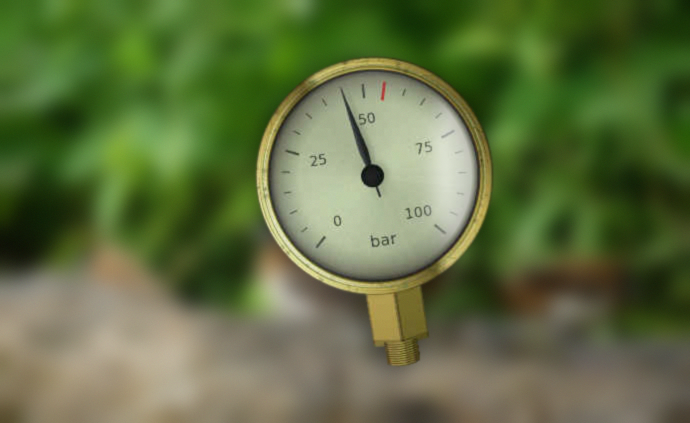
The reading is 45 bar
